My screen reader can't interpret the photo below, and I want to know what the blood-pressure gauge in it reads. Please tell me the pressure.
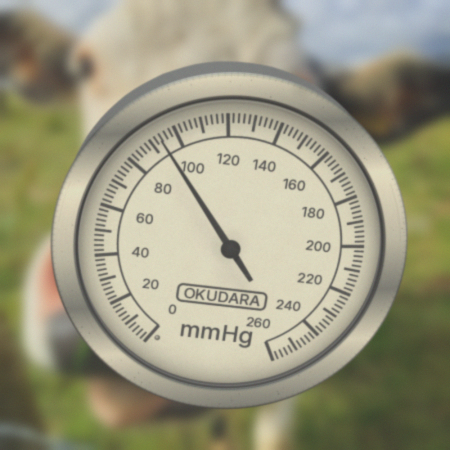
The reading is 94 mmHg
